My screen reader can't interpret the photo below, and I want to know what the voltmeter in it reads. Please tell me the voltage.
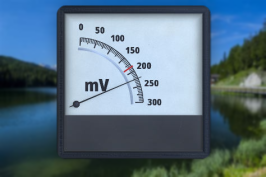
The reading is 225 mV
